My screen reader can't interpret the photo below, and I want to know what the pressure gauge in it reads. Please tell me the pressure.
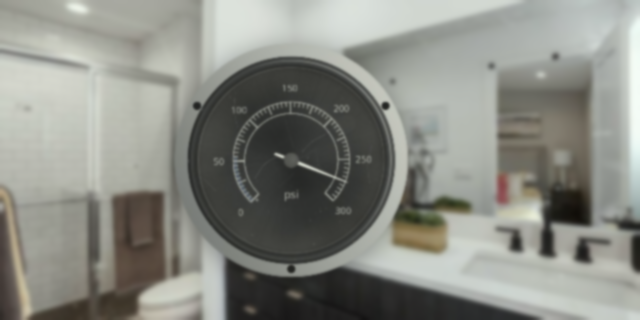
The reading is 275 psi
